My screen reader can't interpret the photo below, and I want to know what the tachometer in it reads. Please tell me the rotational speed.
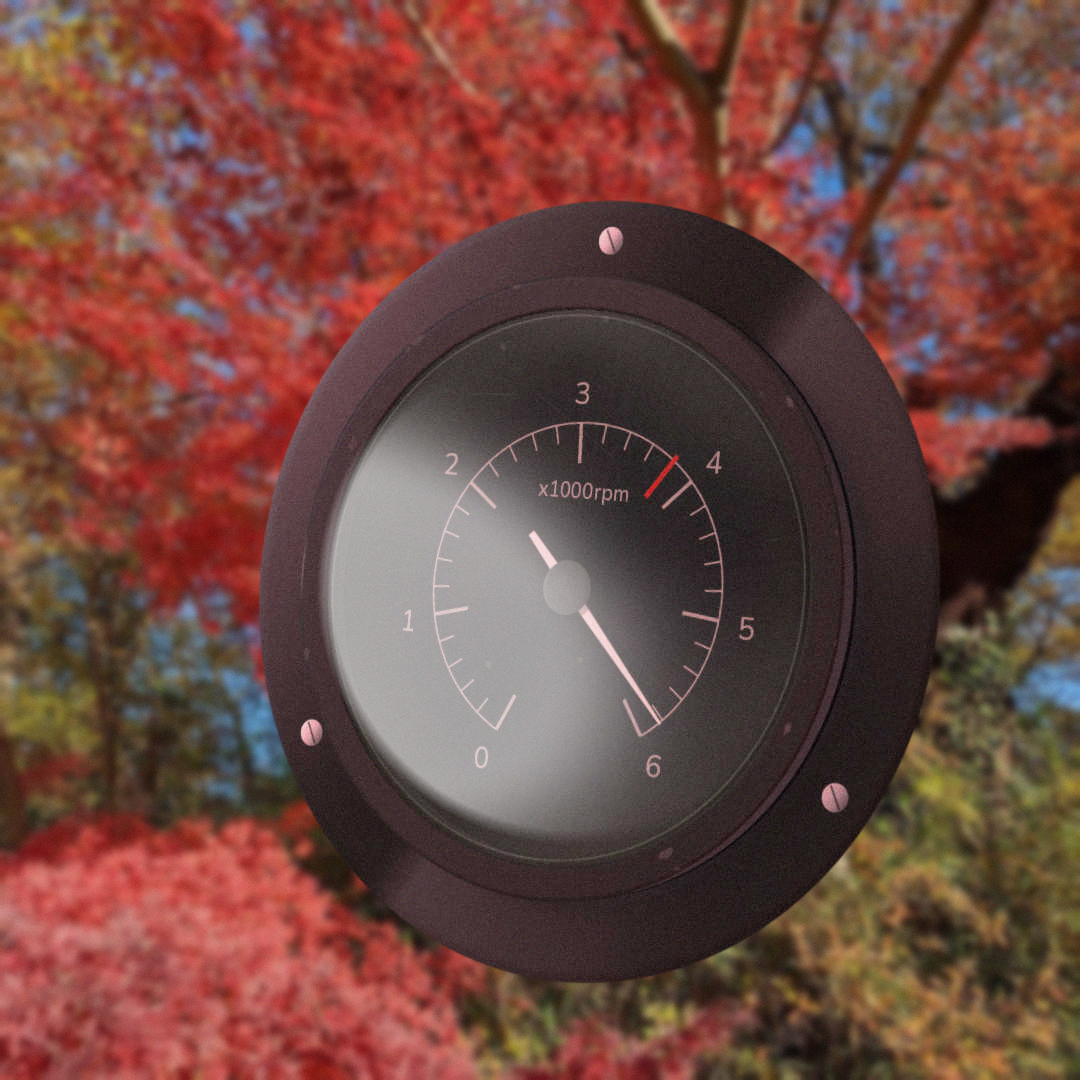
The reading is 5800 rpm
